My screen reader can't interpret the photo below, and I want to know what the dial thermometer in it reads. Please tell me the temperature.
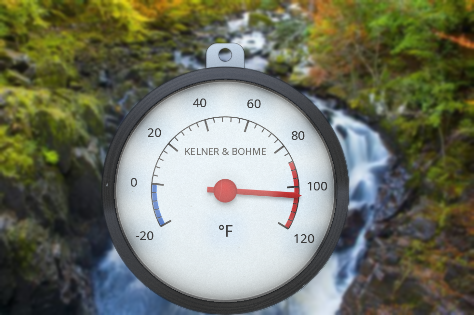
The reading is 104 °F
